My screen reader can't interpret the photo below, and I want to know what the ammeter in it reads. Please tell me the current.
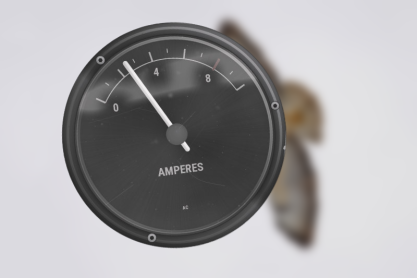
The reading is 2.5 A
